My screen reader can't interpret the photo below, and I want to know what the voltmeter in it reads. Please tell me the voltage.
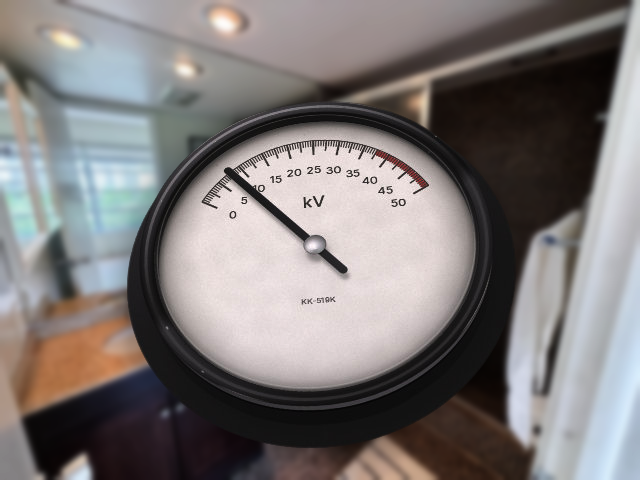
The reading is 7.5 kV
